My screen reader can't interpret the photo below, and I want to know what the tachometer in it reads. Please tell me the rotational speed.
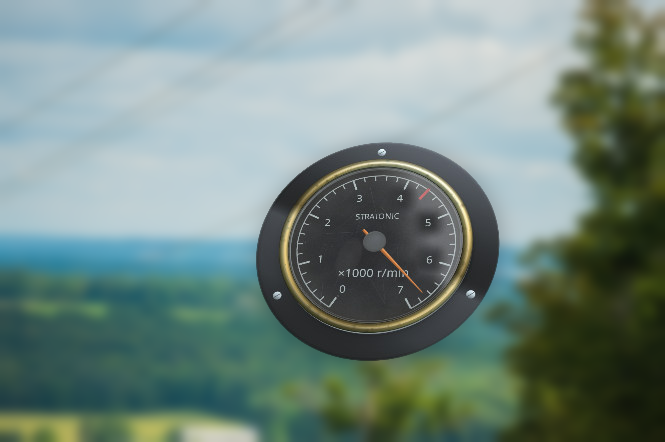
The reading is 6700 rpm
